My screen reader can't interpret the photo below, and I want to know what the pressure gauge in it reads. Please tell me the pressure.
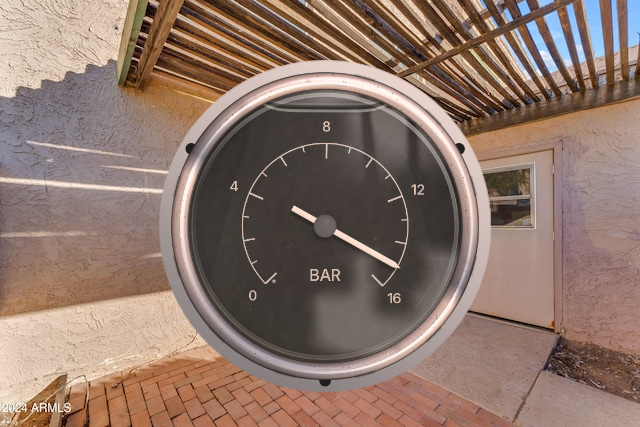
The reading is 15 bar
